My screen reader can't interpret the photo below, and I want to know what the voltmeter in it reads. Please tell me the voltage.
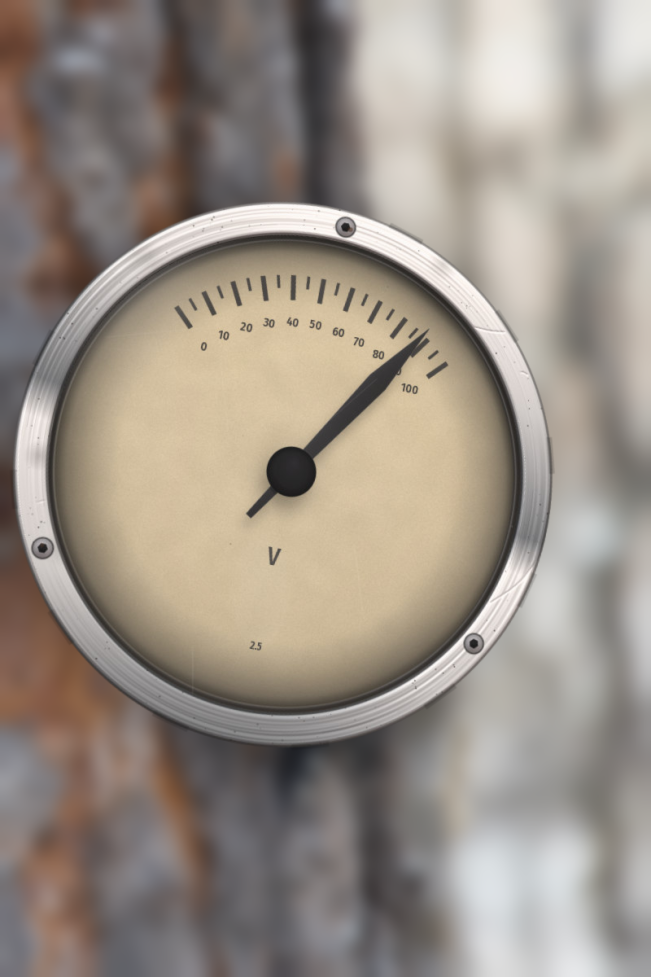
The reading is 87.5 V
